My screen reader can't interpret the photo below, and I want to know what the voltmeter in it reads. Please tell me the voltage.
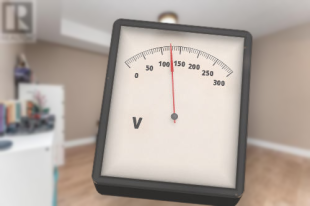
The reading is 125 V
